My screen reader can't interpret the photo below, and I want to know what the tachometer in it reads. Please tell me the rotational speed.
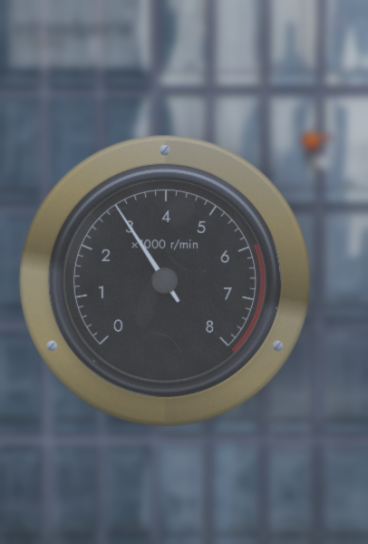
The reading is 3000 rpm
